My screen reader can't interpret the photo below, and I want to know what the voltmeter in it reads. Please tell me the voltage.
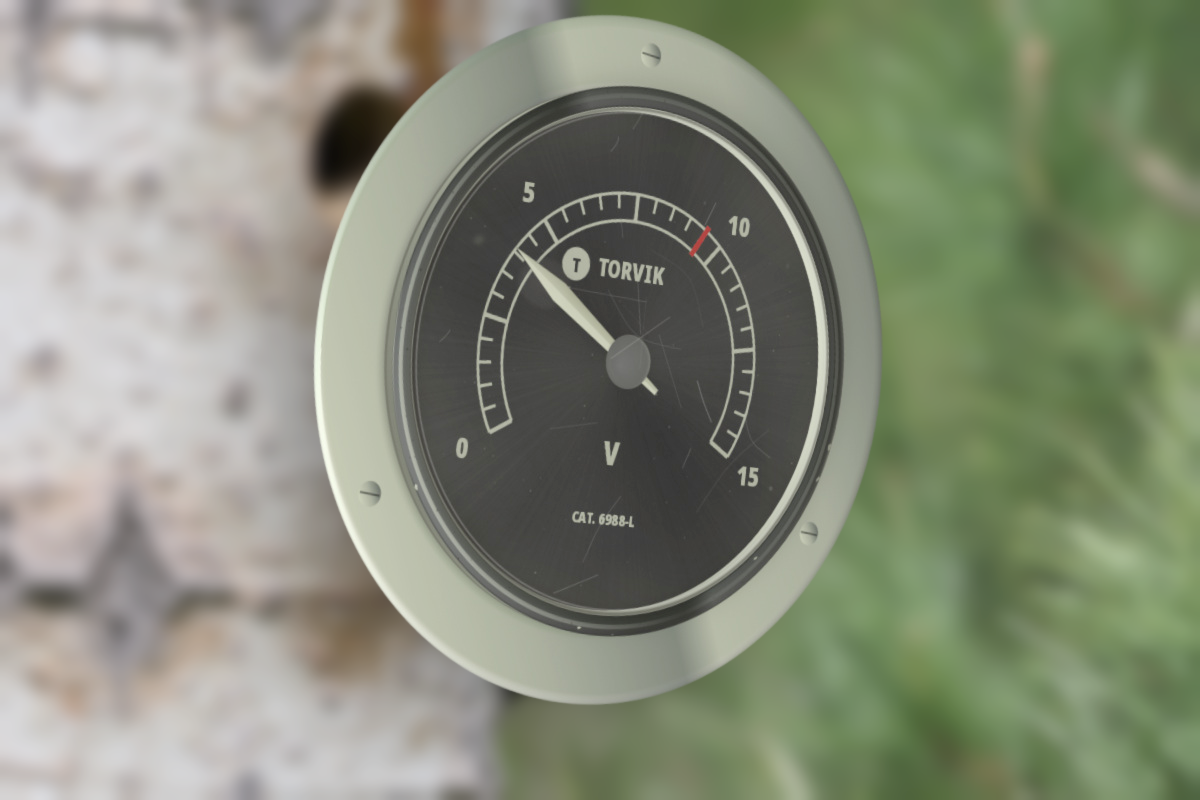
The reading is 4 V
